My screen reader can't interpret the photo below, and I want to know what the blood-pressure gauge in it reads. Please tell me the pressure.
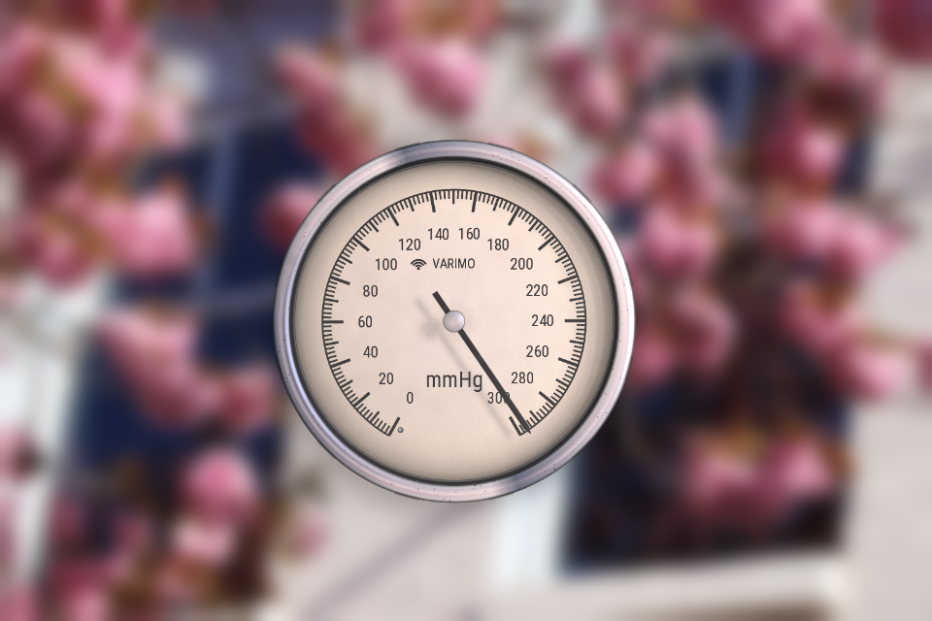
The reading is 296 mmHg
